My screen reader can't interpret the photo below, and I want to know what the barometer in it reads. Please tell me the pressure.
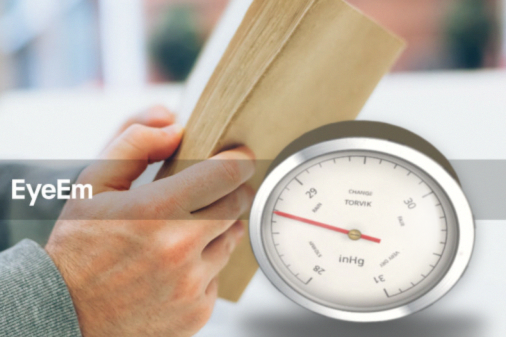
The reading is 28.7 inHg
